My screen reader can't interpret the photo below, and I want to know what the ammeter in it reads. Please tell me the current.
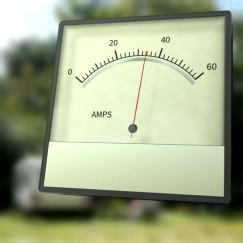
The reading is 34 A
